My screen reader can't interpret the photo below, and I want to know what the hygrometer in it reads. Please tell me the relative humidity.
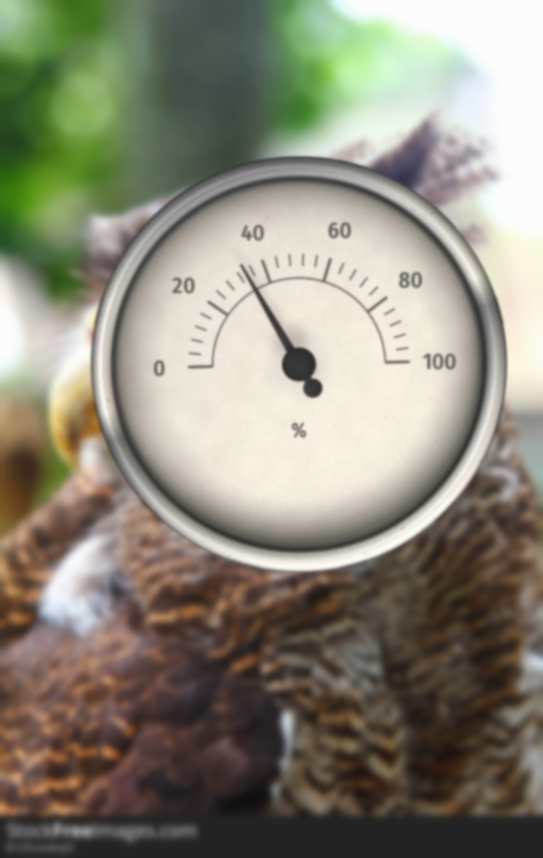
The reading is 34 %
